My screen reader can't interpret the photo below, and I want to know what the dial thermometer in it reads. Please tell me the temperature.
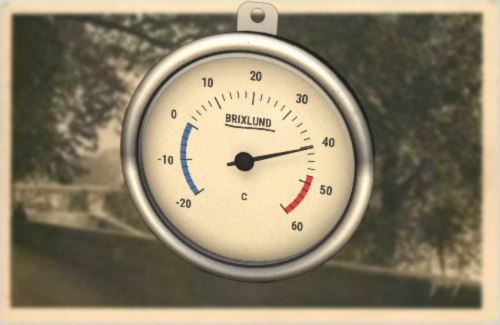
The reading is 40 °C
